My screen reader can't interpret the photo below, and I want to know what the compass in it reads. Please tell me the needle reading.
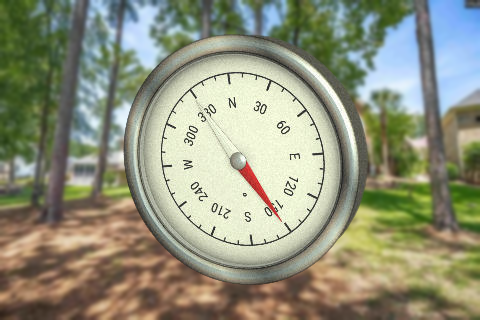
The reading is 150 °
